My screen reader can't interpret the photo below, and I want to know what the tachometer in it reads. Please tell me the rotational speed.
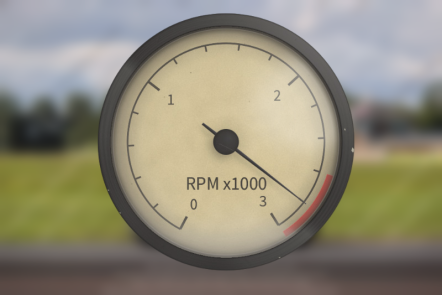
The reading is 2800 rpm
